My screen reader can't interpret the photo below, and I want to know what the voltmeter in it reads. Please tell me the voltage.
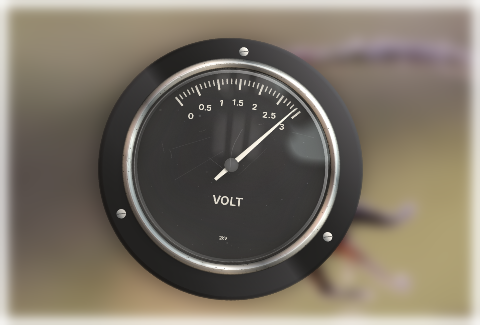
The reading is 2.9 V
